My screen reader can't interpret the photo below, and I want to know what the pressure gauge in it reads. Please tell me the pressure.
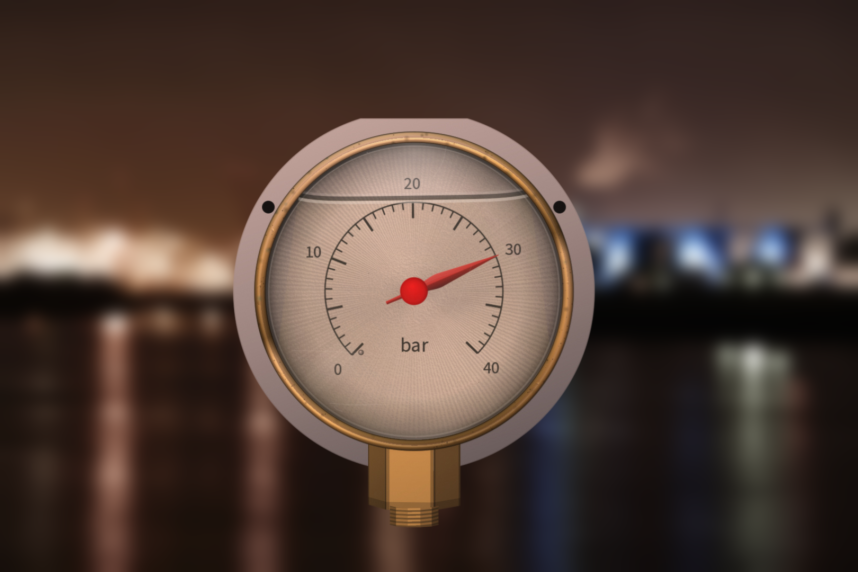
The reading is 30 bar
